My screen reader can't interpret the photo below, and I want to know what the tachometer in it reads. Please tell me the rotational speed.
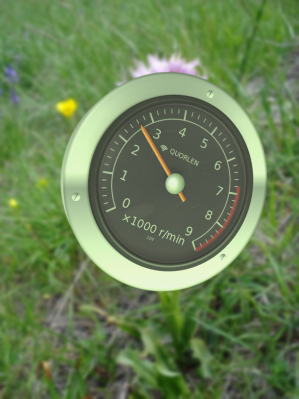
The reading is 2600 rpm
